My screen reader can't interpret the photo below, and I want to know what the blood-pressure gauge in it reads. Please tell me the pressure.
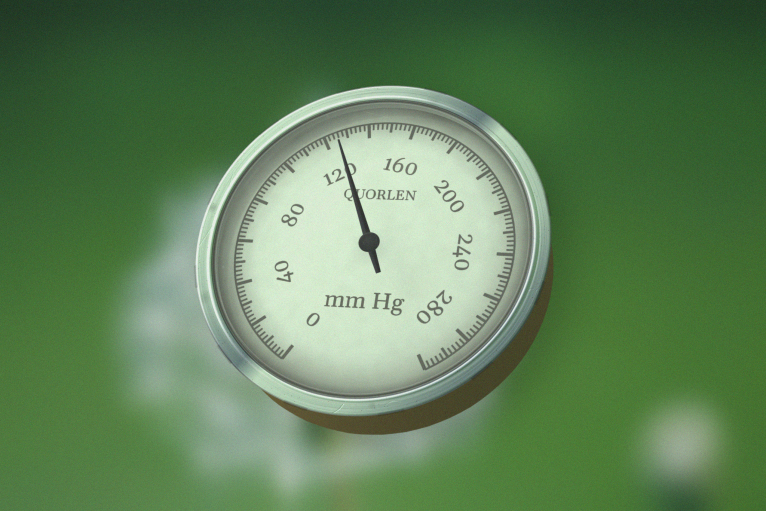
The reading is 126 mmHg
